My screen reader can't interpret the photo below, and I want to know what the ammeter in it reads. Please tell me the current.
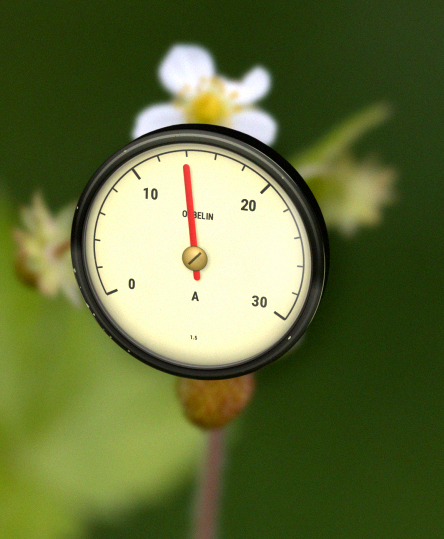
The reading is 14 A
